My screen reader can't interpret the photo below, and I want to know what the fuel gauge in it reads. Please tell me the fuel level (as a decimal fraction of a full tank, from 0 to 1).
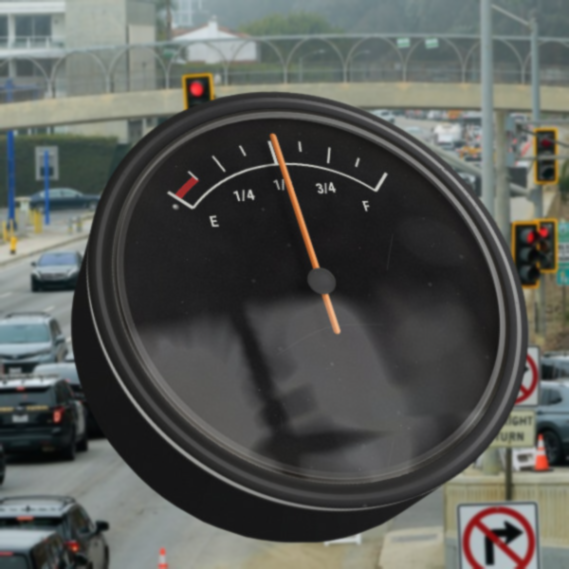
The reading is 0.5
